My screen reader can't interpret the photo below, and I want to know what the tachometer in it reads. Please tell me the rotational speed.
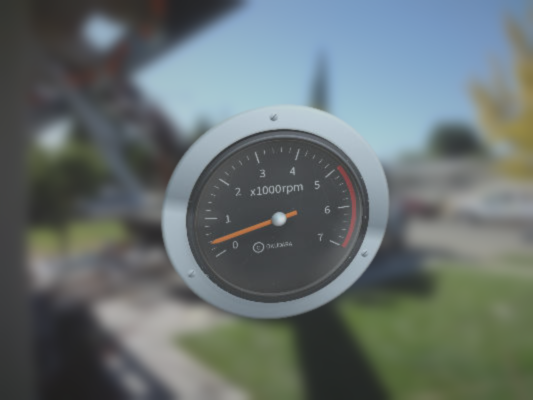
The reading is 400 rpm
